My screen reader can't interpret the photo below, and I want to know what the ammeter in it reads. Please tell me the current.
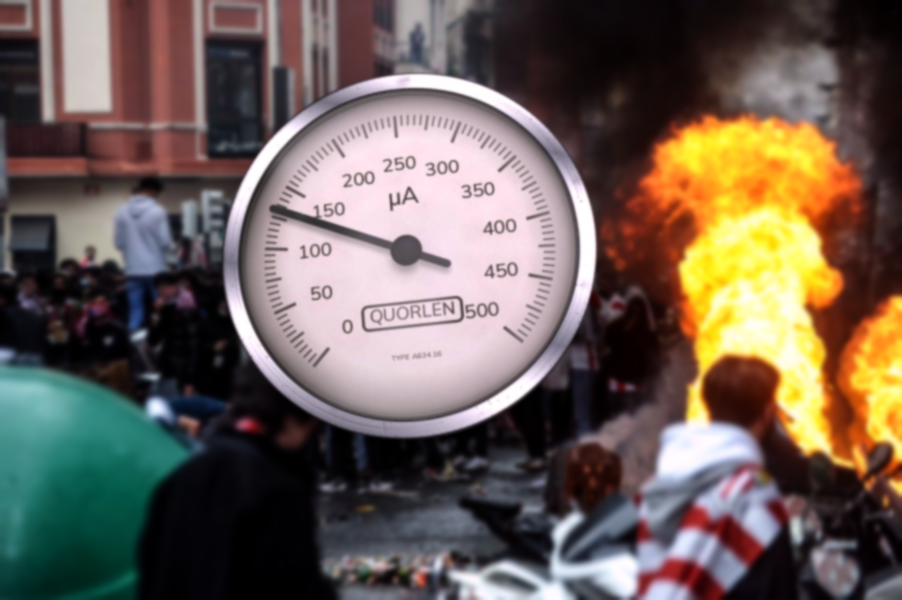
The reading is 130 µA
